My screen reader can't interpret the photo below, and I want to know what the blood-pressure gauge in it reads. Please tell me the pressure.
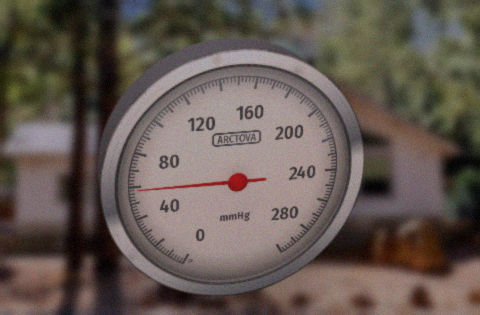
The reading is 60 mmHg
